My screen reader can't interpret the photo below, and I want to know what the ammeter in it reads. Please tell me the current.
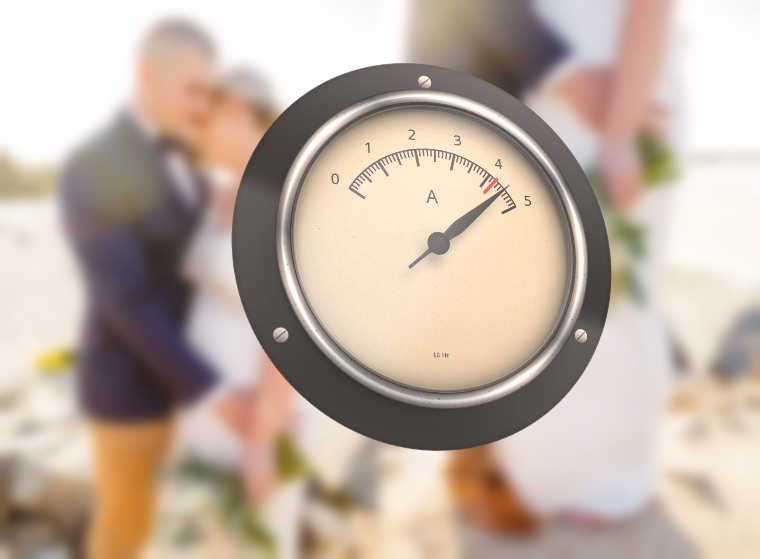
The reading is 4.5 A
